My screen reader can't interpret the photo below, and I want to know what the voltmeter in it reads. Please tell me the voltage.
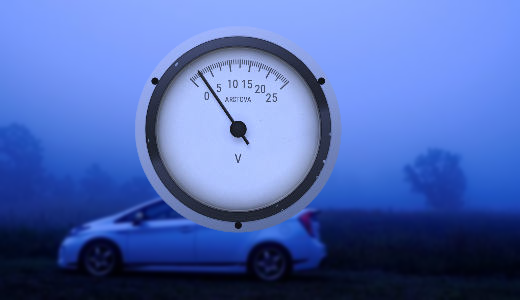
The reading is 2.5 V
